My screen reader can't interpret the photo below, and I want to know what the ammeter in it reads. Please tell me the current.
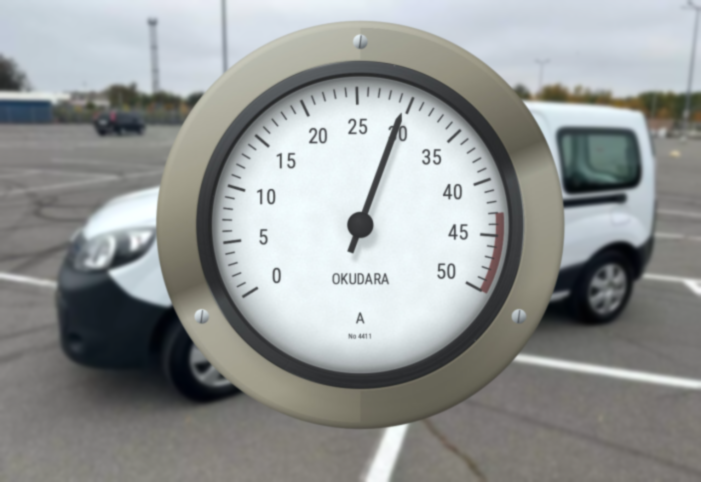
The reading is 29.5 A
